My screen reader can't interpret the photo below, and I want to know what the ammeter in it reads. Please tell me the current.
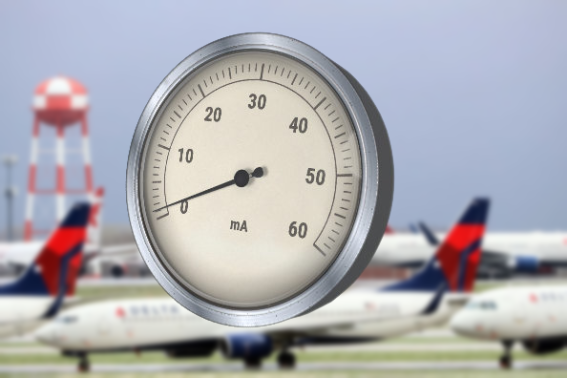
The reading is 1 mA
